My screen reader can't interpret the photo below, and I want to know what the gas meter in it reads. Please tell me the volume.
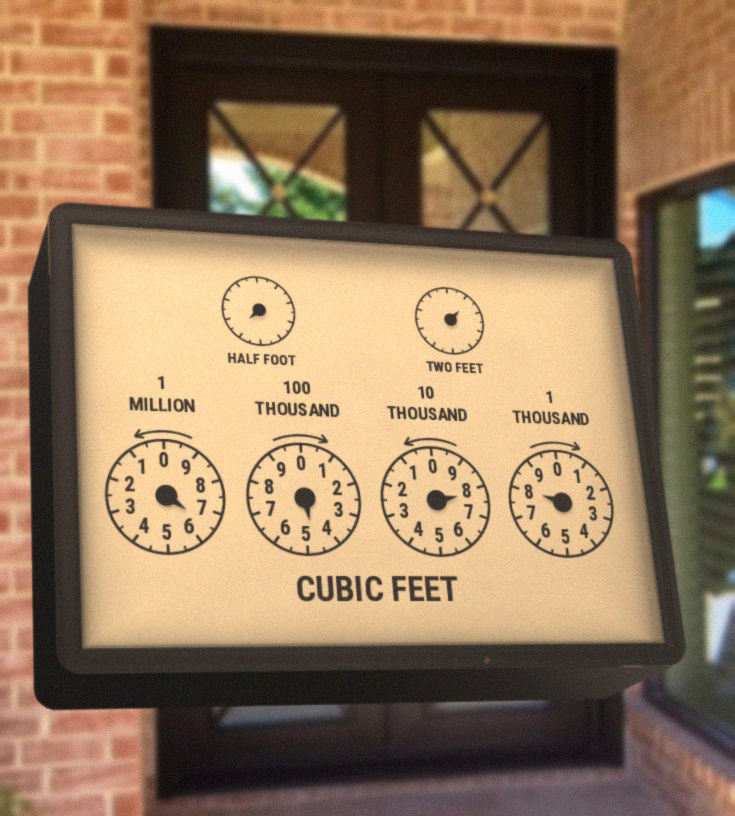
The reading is 647800 ft³
